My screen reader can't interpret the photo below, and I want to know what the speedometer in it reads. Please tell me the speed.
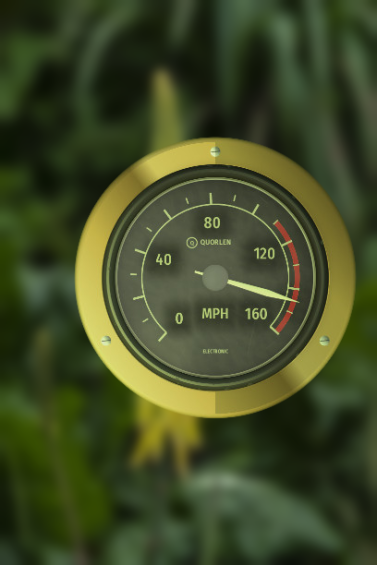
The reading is 145 mph
